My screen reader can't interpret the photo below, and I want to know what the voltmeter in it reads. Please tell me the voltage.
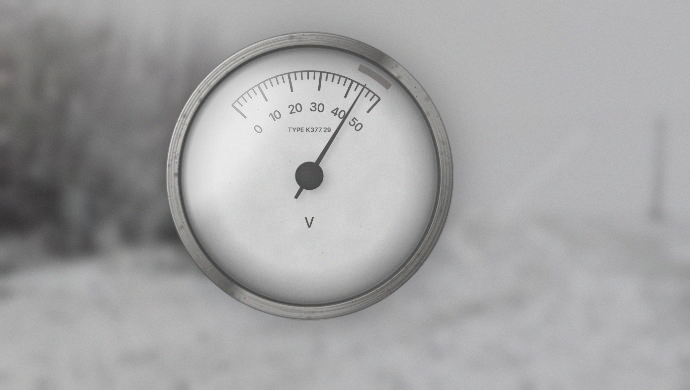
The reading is 44 V
